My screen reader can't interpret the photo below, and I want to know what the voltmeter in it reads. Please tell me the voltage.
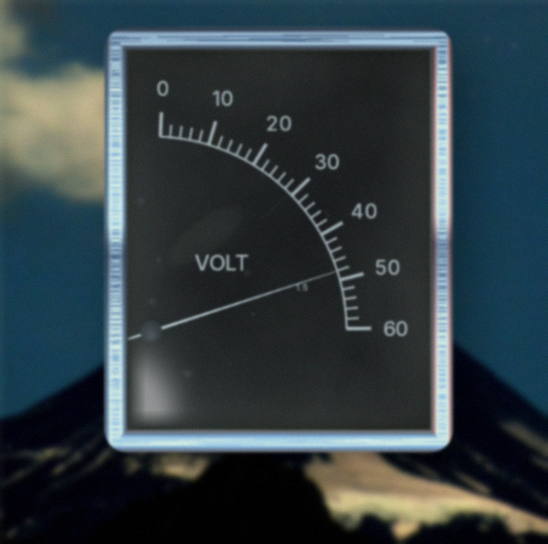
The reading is 48 V
